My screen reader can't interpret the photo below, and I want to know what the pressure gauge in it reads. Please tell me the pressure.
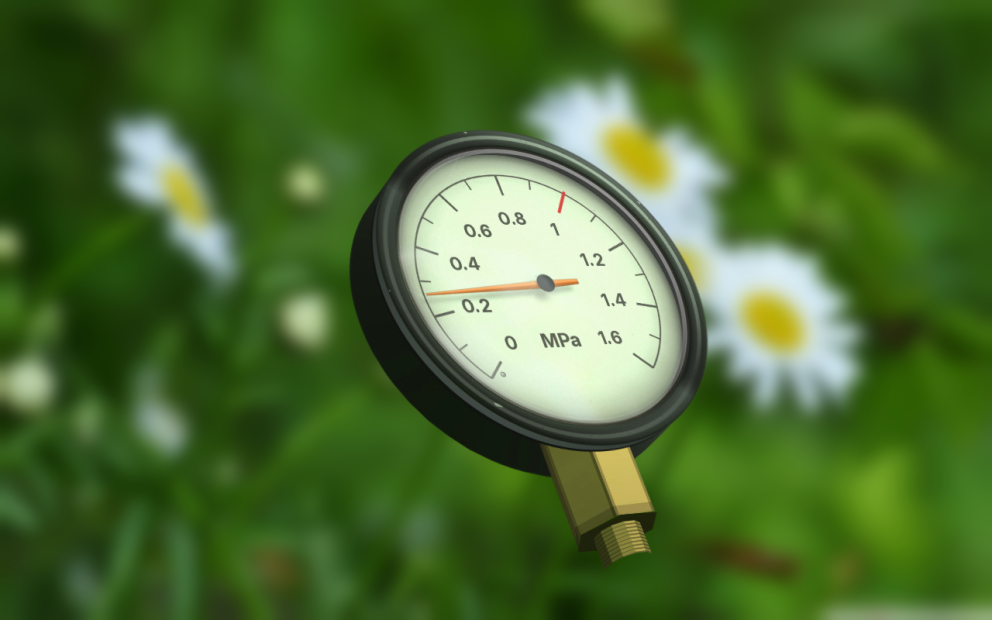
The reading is 0.25 MPa
